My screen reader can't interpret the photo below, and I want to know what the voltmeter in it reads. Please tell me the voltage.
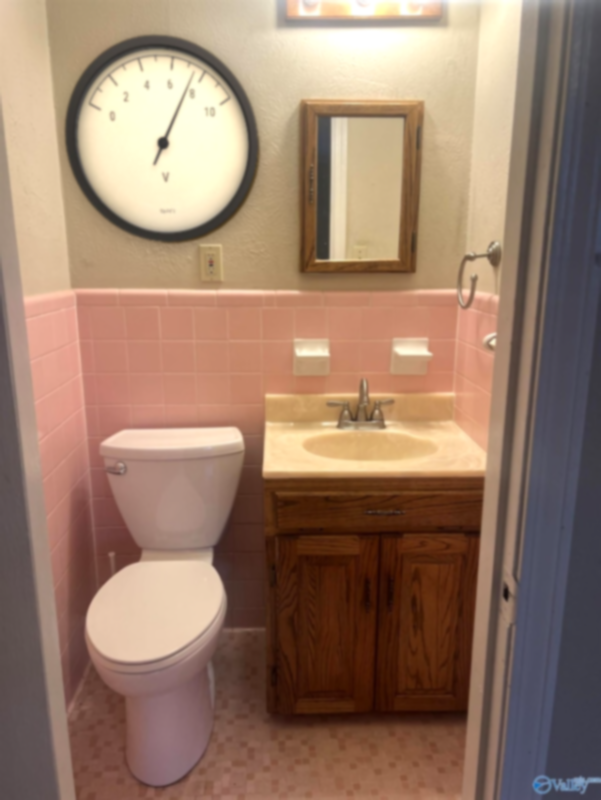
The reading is 7.5 V
